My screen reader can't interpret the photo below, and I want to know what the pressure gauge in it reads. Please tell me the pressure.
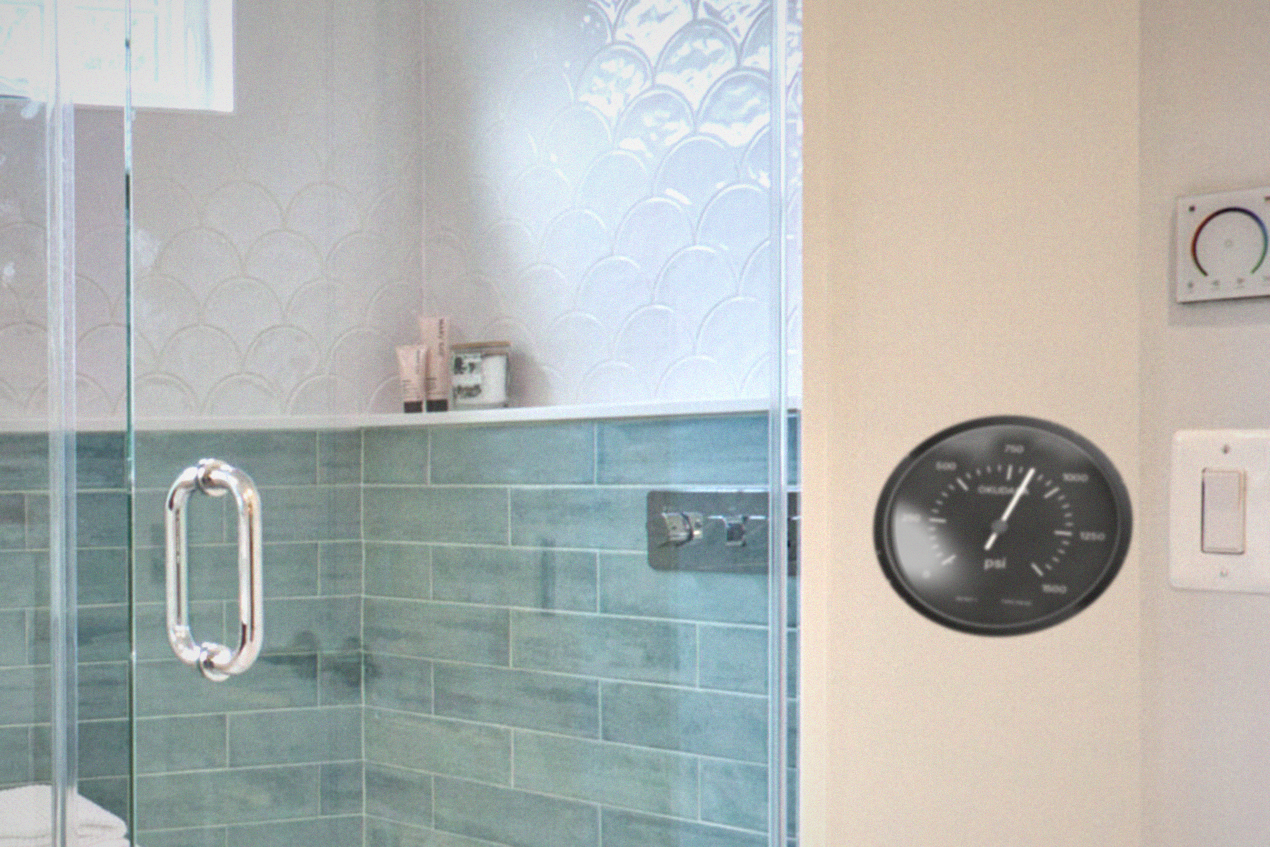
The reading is 850 psi
